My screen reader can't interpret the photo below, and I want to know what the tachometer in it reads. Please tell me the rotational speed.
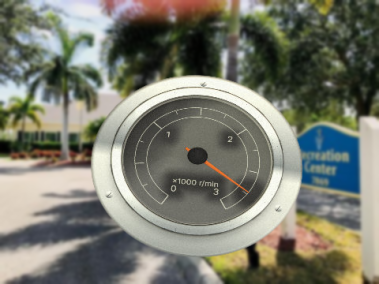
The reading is 2750 rpm
